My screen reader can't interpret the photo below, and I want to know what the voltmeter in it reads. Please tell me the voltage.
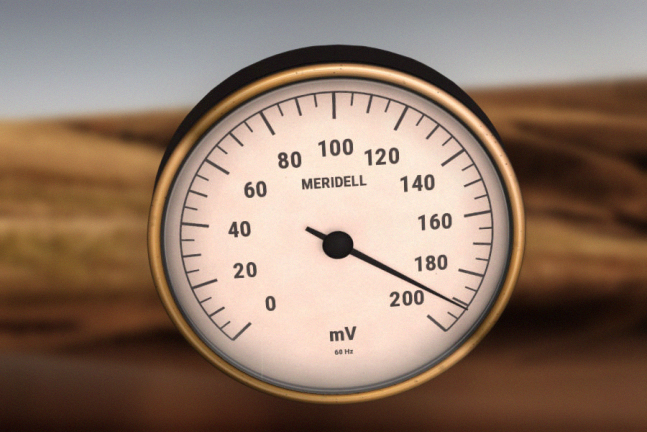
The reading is 190 mV
